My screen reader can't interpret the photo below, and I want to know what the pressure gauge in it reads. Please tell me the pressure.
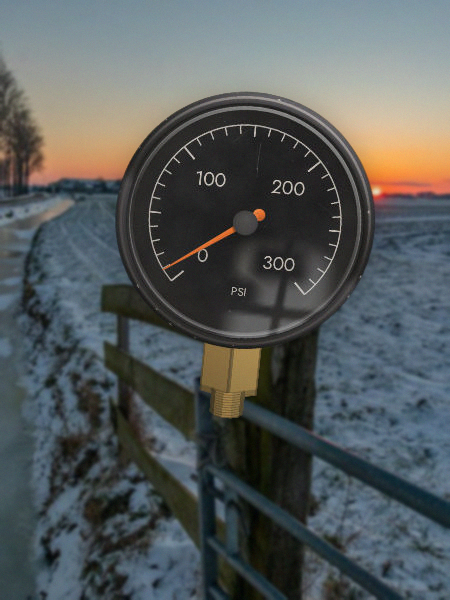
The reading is 10 psi
